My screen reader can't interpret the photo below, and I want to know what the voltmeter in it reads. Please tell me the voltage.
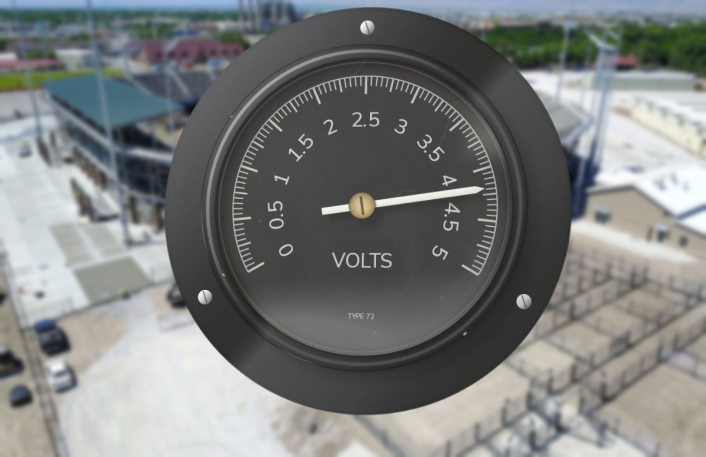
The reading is 4.2 V
